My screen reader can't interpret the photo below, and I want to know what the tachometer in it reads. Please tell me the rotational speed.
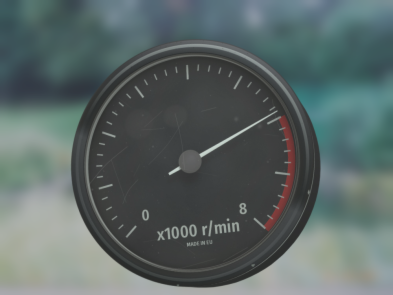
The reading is 5900 rpm
